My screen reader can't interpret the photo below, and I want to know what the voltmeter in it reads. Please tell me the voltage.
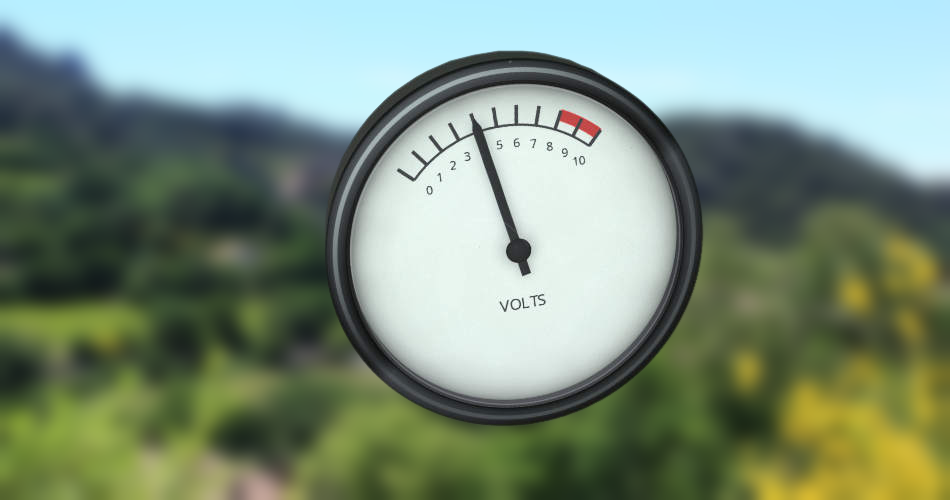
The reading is 4 V
